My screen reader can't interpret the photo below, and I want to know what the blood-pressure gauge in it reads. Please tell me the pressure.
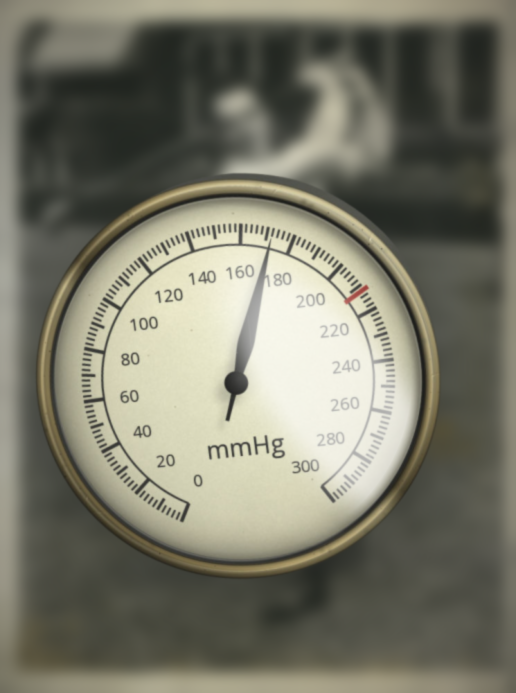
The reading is 172 mmHg
